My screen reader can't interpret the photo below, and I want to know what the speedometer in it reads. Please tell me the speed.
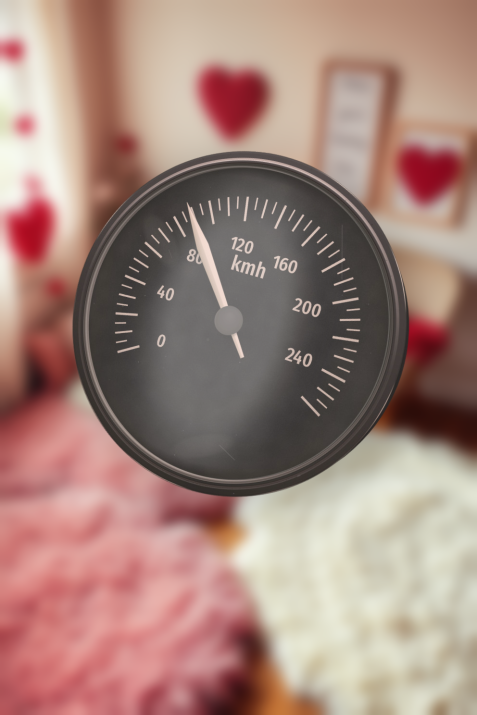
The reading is 90 km/h
